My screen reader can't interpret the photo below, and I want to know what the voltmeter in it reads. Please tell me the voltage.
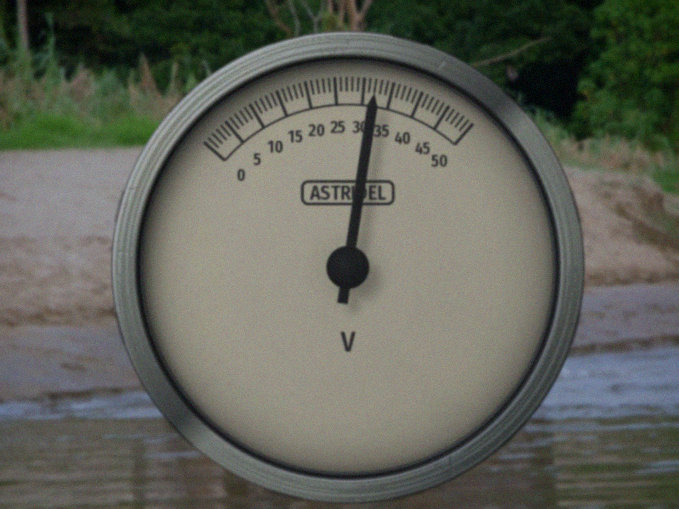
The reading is 32 V
